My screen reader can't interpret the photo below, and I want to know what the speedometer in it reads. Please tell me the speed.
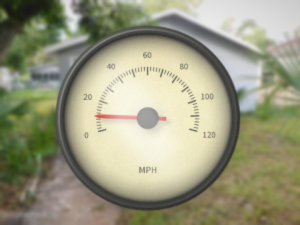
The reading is 10 mph
